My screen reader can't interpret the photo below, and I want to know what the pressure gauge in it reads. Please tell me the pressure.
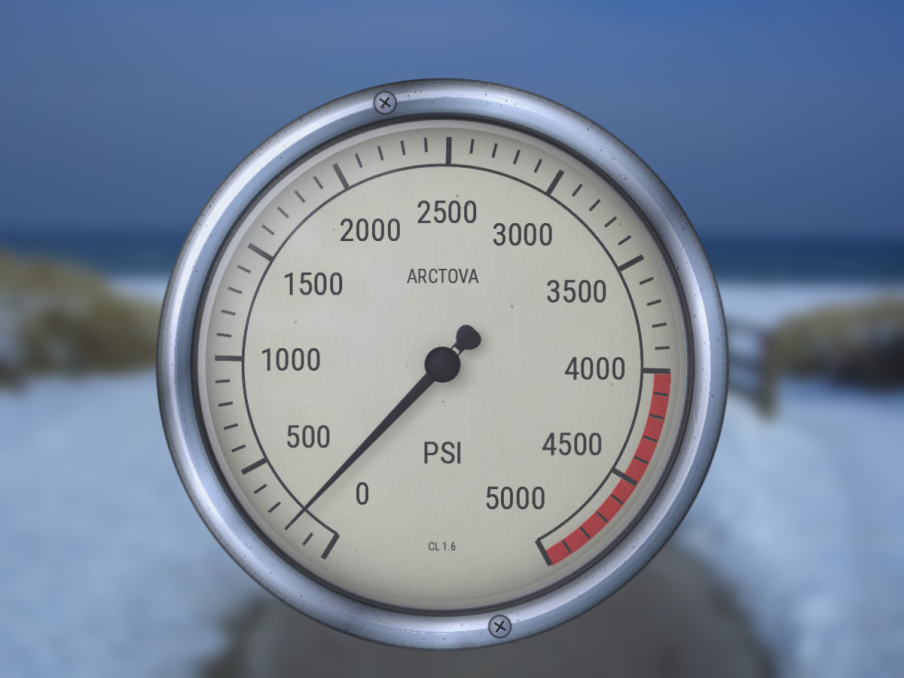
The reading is 200 psi
